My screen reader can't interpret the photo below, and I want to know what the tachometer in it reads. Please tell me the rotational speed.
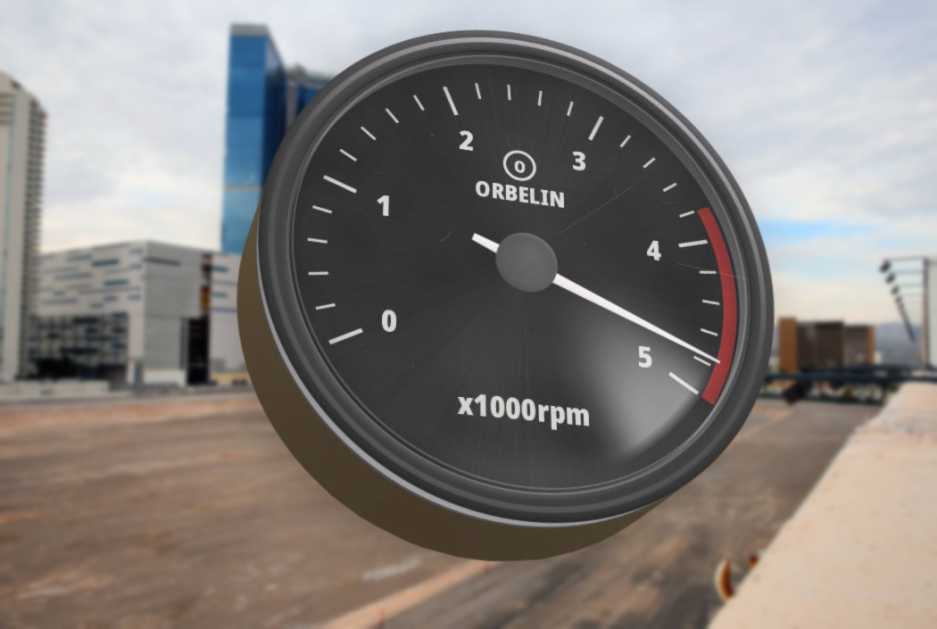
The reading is 4800 rpm
